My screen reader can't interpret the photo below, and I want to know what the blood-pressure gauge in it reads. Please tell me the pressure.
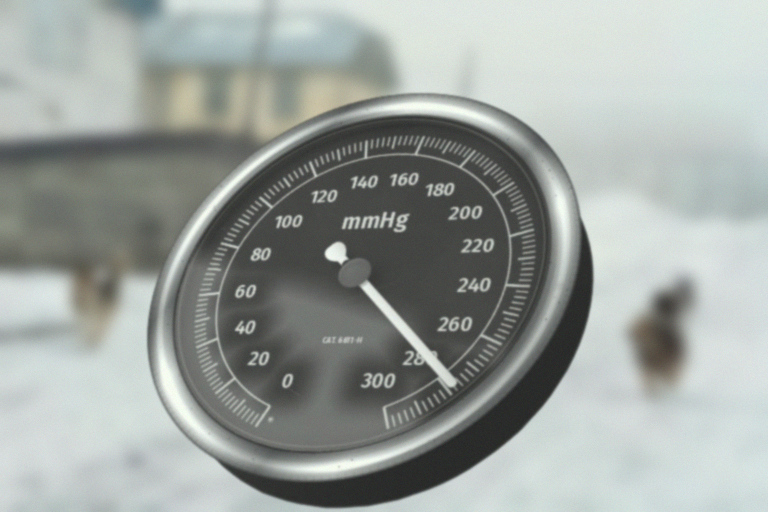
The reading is 278 mmHg
